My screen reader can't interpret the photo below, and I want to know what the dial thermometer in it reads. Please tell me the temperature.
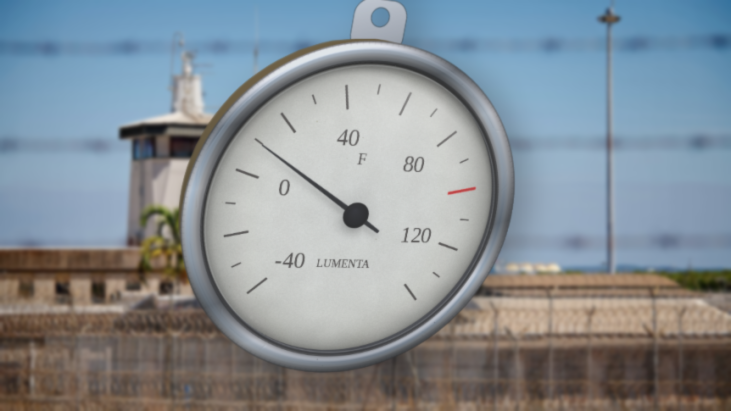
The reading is 10 °F
